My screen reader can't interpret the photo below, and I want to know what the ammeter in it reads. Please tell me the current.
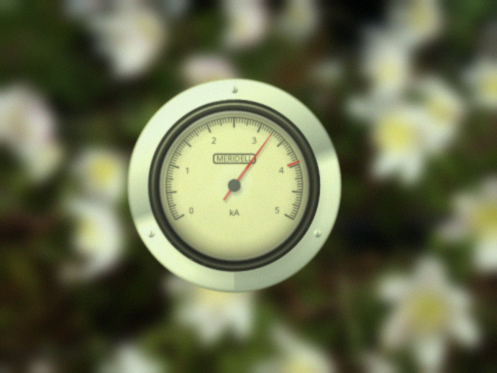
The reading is 3.25 kA
